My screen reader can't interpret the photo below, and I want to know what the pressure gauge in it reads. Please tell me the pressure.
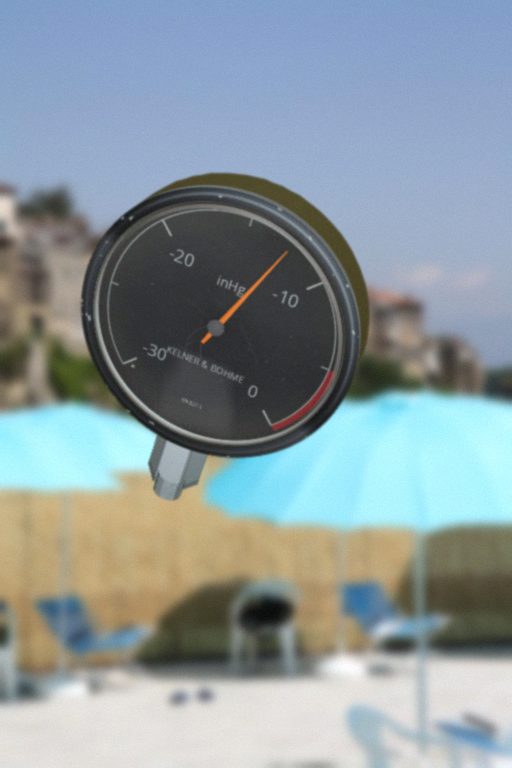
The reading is -12.5 inHg
